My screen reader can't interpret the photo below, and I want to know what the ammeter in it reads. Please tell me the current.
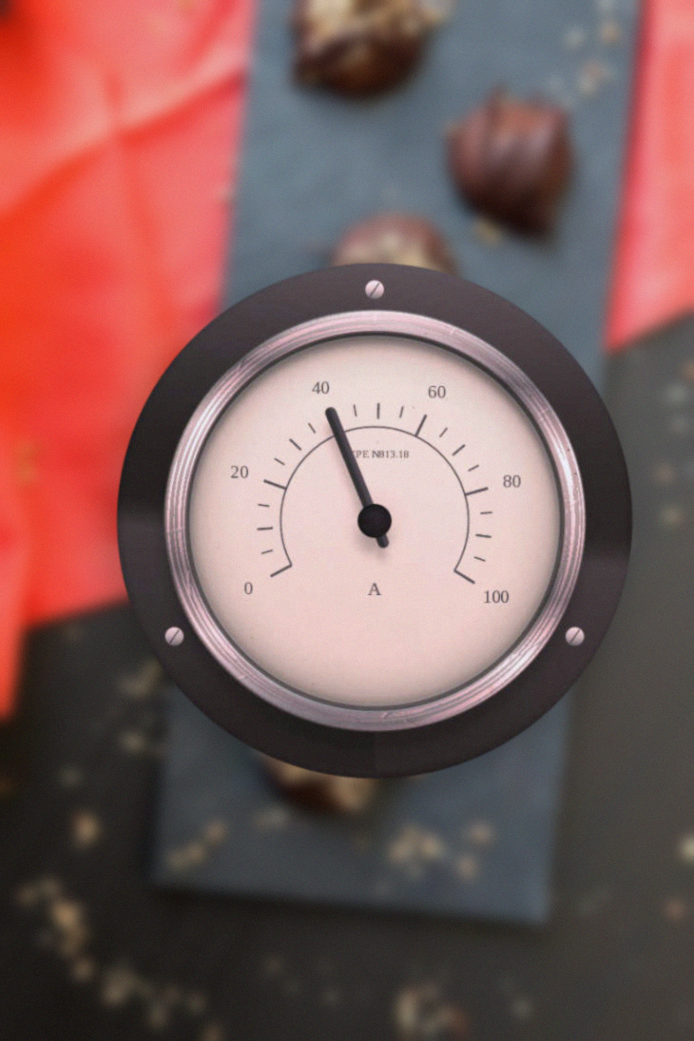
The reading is 40 A
